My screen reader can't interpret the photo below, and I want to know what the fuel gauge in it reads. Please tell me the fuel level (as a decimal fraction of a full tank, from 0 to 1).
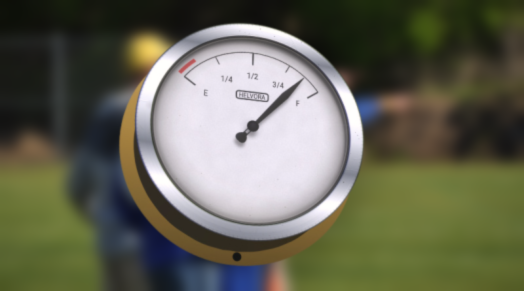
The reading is 0.875
